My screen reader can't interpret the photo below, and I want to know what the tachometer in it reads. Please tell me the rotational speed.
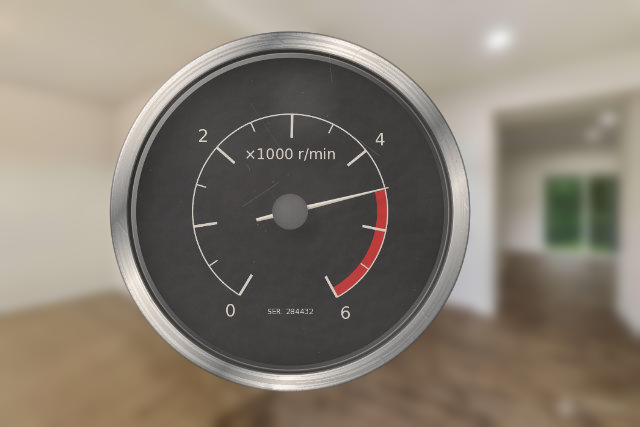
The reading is 4500 rpm
